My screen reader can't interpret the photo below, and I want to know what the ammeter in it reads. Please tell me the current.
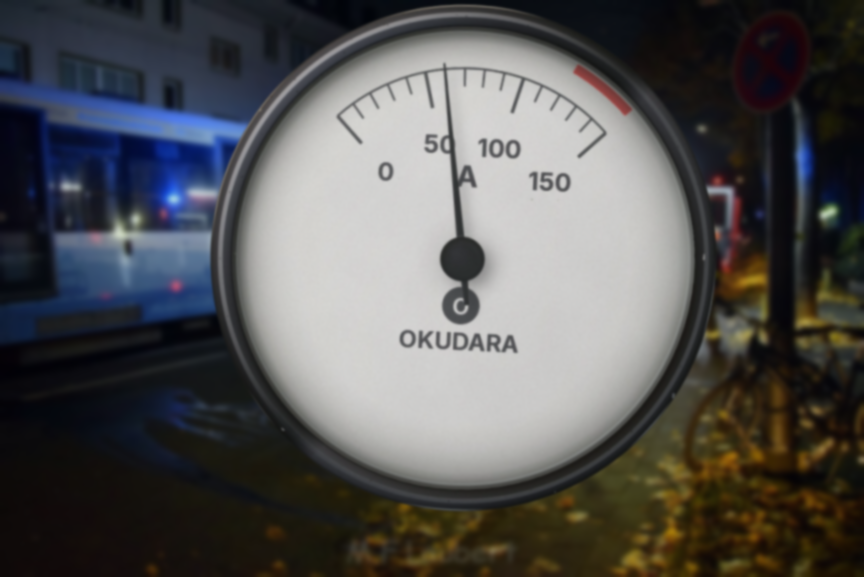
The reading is 60 A
